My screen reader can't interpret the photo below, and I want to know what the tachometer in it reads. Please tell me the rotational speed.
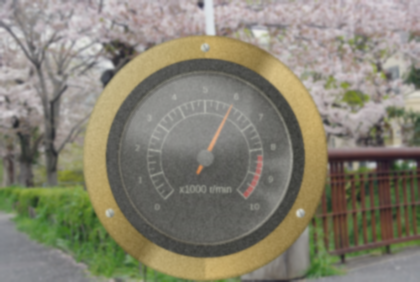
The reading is 6000 rpm
